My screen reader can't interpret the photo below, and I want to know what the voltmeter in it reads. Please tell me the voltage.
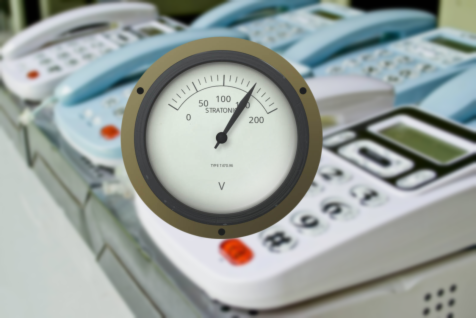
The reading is 150 V
